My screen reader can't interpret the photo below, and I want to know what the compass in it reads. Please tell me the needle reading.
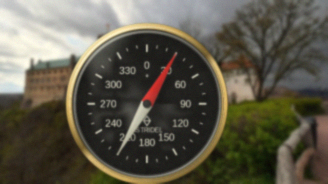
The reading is 30 °
